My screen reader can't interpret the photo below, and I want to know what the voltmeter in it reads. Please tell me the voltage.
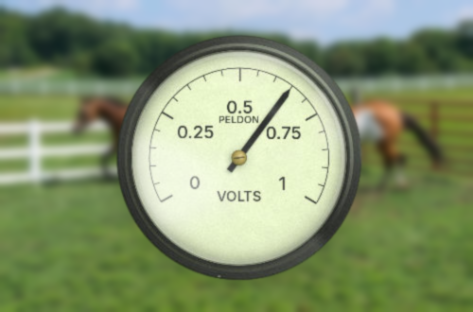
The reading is 0.65 V
